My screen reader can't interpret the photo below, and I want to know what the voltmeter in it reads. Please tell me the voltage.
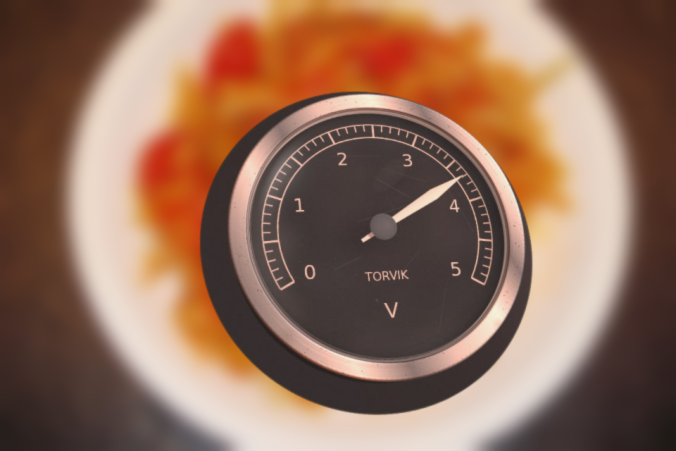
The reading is 3.7 V
